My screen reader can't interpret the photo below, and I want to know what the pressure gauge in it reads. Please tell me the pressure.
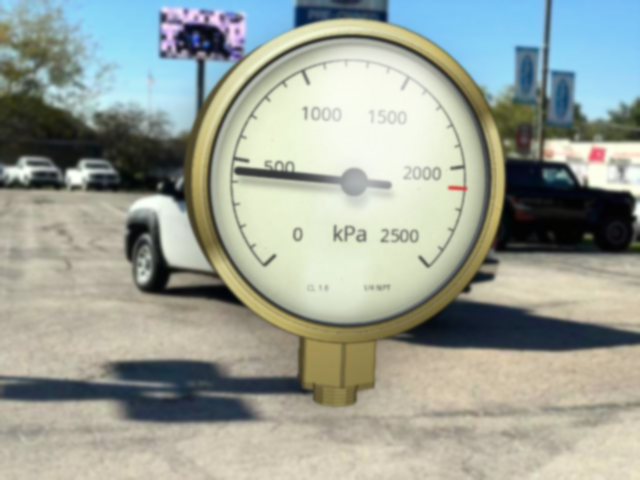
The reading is 450 kPa
